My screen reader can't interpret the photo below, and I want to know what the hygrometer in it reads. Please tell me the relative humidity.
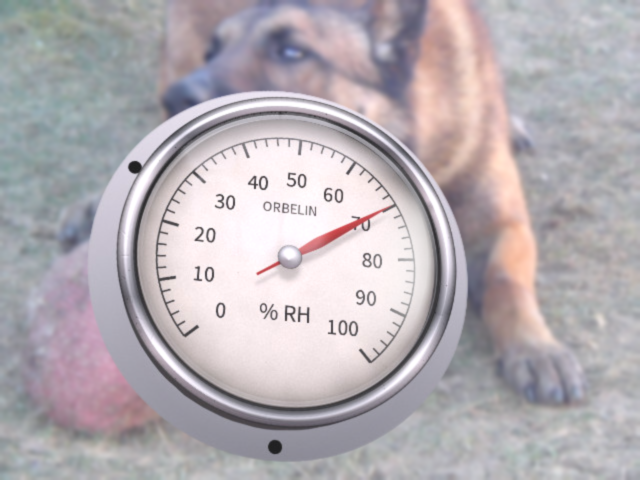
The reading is 70 %
